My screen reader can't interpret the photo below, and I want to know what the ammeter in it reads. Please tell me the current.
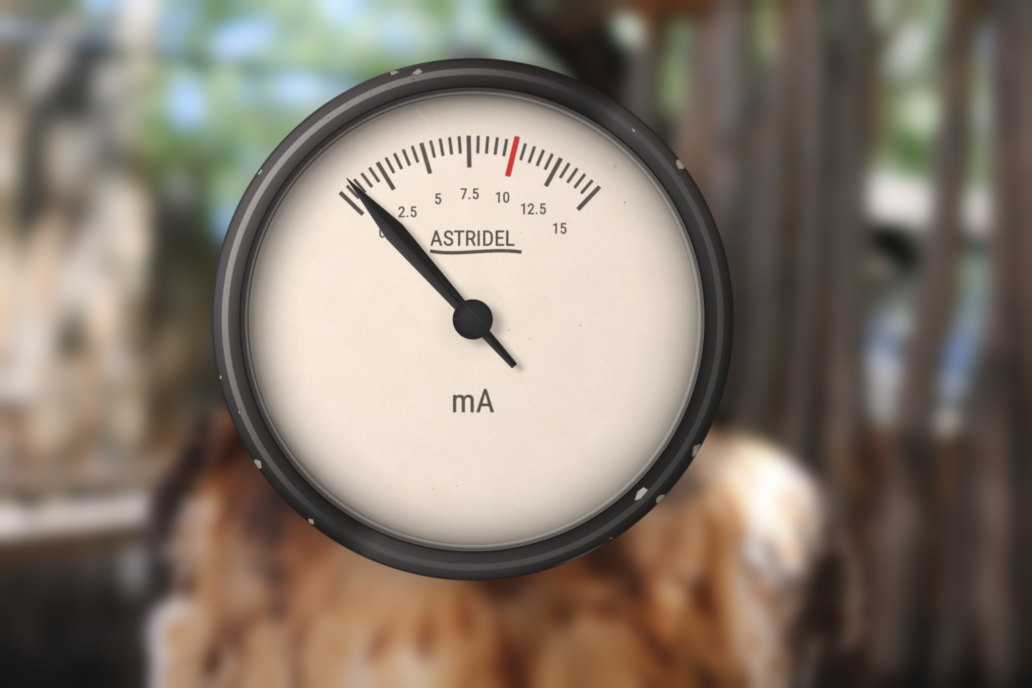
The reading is 0.75 mA
